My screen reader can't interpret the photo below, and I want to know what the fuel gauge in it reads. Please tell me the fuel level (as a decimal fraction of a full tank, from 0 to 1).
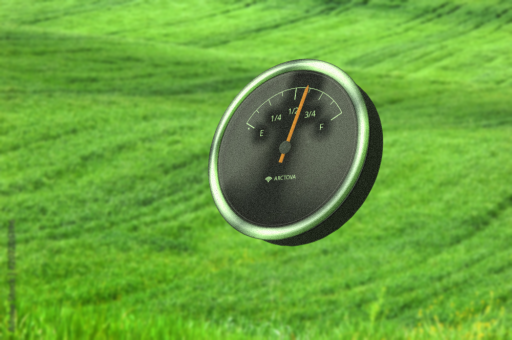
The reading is 0.625
